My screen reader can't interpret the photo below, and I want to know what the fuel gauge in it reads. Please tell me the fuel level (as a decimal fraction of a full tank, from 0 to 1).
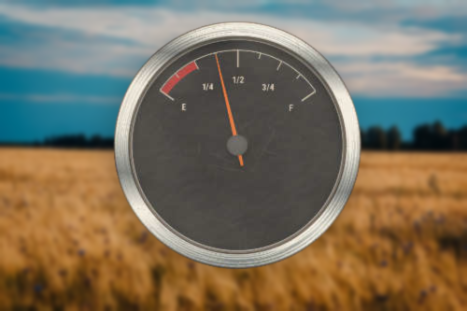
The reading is 0.375
